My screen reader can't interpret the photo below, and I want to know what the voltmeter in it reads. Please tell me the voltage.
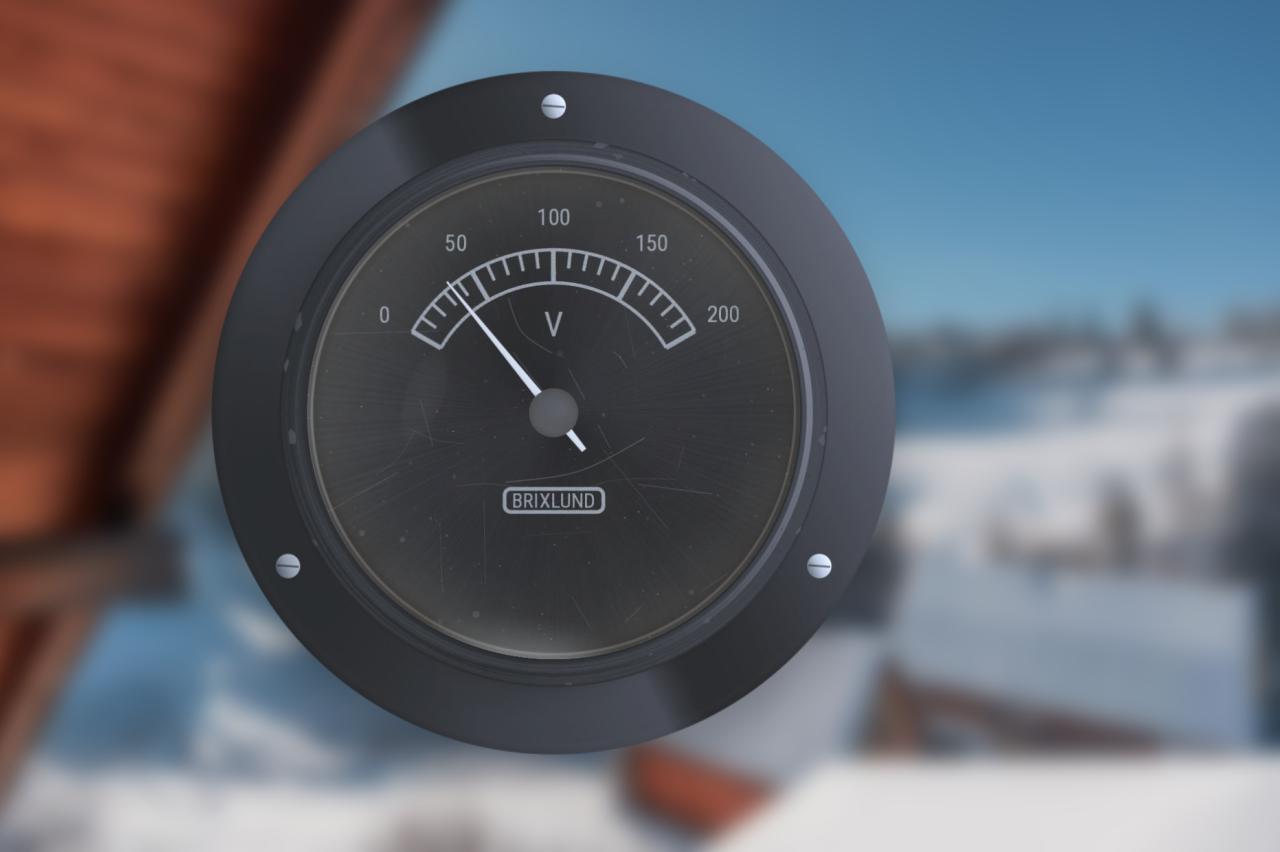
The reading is 35 V
